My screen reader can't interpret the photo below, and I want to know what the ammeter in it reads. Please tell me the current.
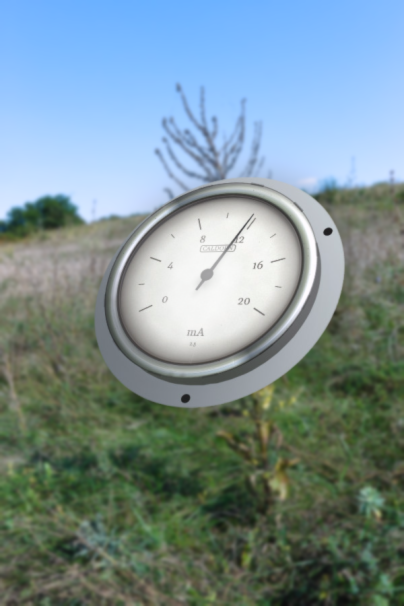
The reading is 12 mA
